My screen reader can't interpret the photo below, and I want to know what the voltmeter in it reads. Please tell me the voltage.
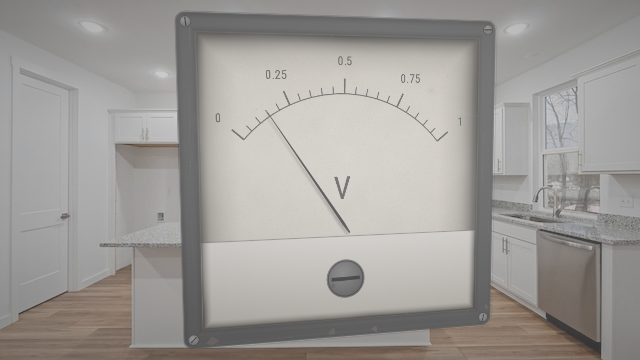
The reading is 0.15 V
